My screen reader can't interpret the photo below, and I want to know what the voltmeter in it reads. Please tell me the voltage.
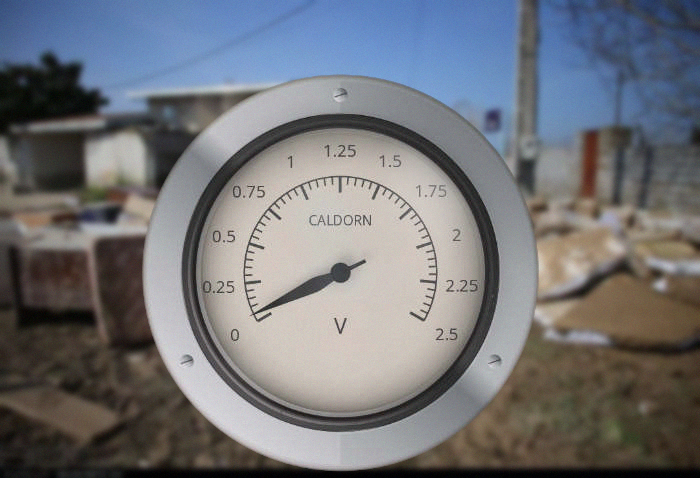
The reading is 0.05 V
